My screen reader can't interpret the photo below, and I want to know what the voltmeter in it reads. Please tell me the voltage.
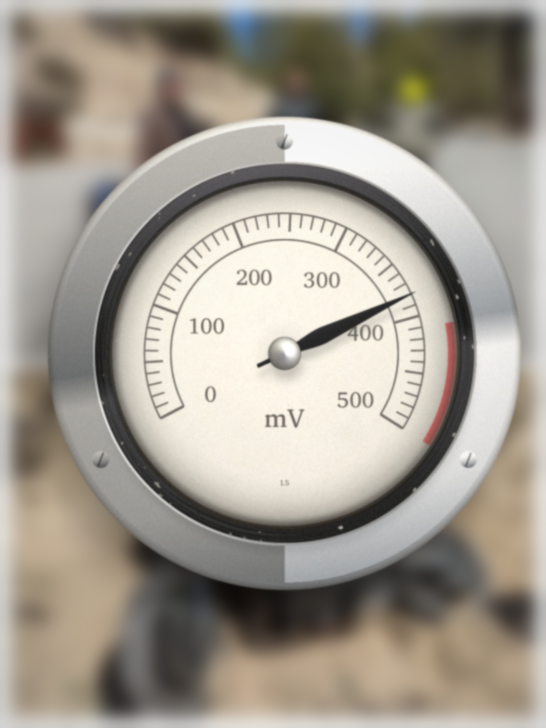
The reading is 380 mV
